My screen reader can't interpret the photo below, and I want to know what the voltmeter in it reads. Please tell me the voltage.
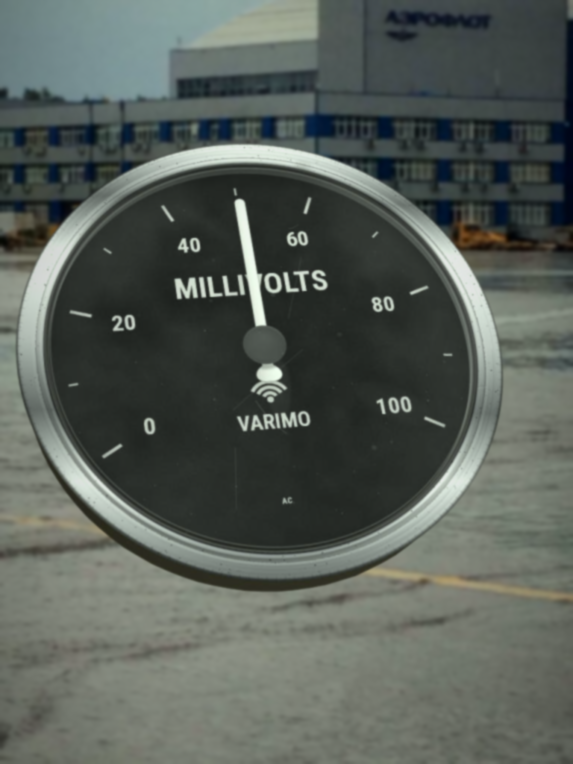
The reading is 50 mV
